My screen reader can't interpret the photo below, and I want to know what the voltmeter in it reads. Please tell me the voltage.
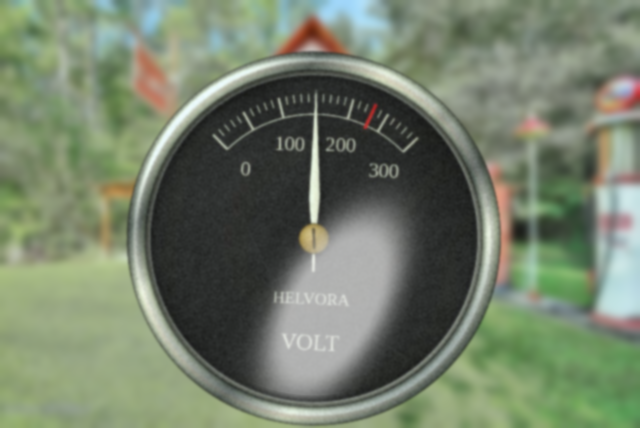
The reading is 150 V
